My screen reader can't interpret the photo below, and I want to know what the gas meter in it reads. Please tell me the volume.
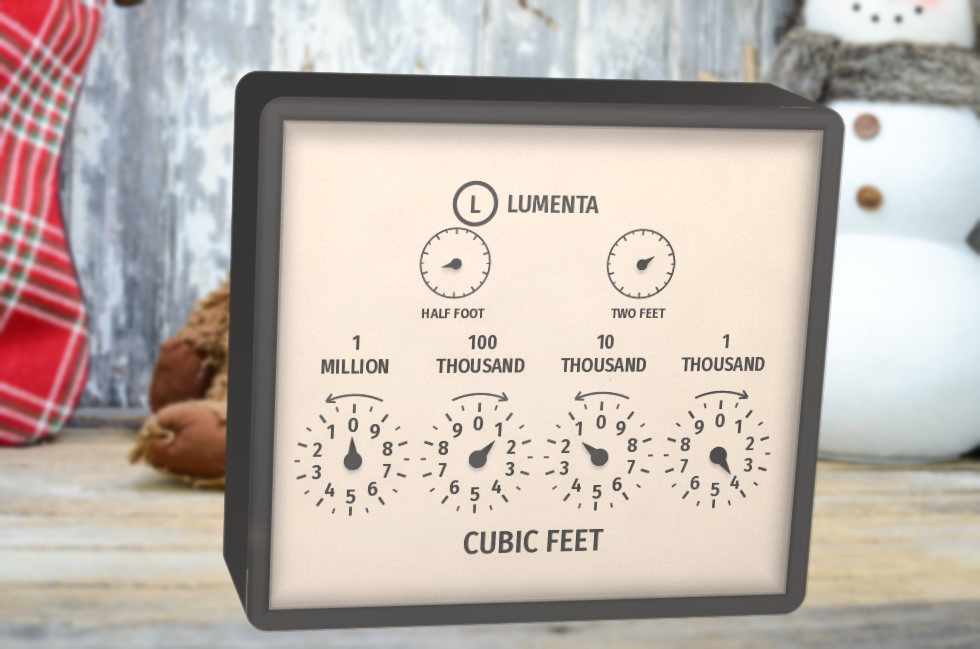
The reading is 11400 ft³
